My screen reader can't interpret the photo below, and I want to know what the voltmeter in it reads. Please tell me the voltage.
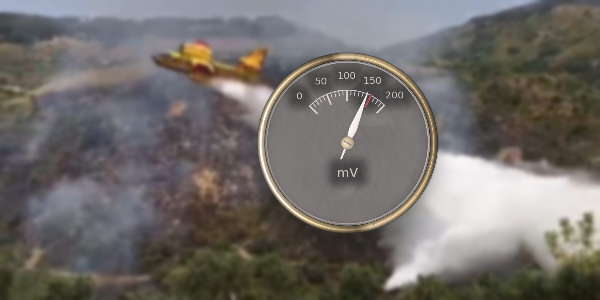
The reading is 150 mV
